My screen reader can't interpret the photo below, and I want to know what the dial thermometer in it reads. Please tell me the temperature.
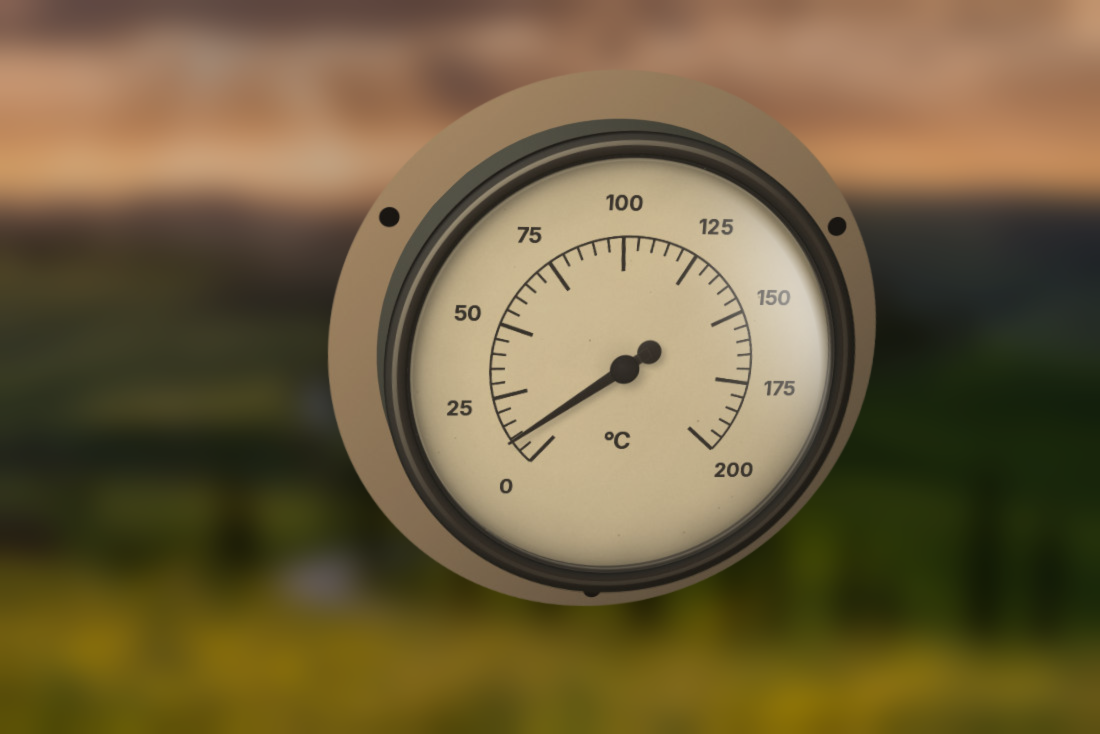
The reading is 10 °C
